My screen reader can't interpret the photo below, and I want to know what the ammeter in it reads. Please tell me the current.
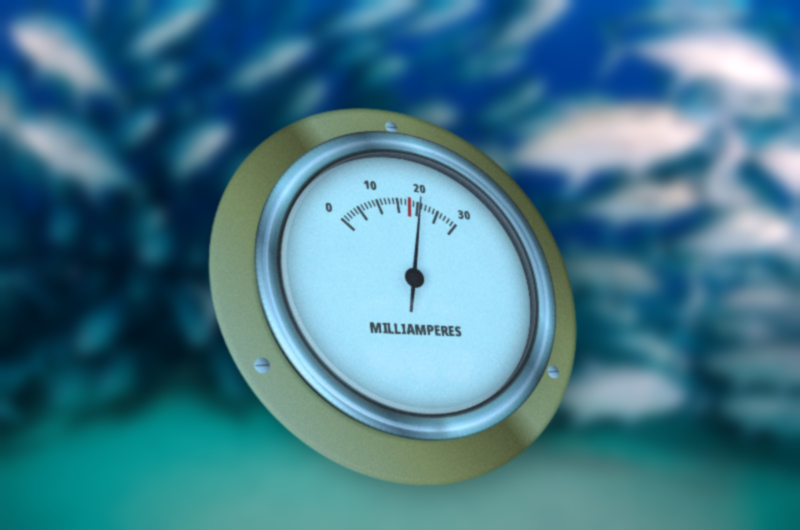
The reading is 20 mA
